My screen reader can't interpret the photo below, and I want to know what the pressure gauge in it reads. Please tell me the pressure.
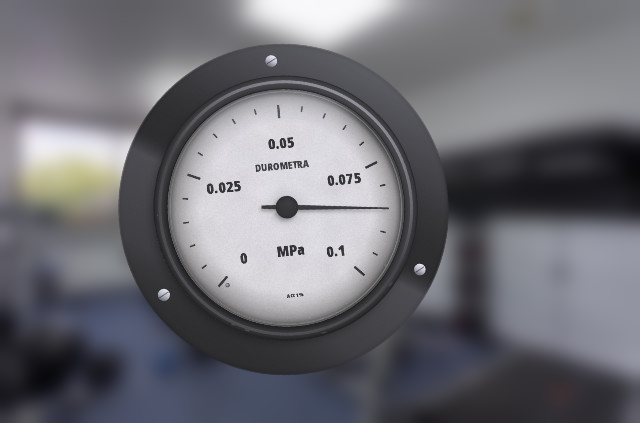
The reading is 0.085 MPa
